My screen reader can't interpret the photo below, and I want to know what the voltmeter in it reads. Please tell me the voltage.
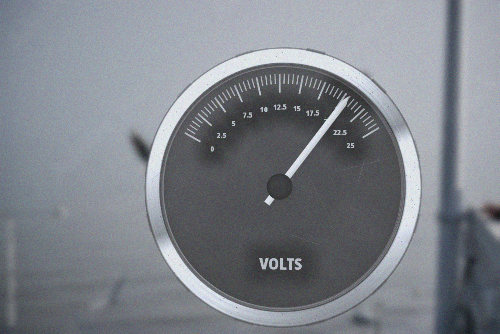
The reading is 20.5 V
